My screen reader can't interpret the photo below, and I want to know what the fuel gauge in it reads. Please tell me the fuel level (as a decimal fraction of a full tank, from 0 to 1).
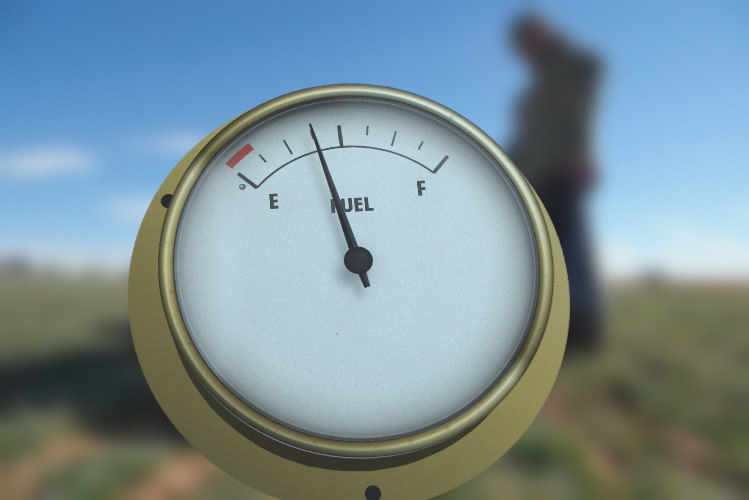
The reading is 0.375
